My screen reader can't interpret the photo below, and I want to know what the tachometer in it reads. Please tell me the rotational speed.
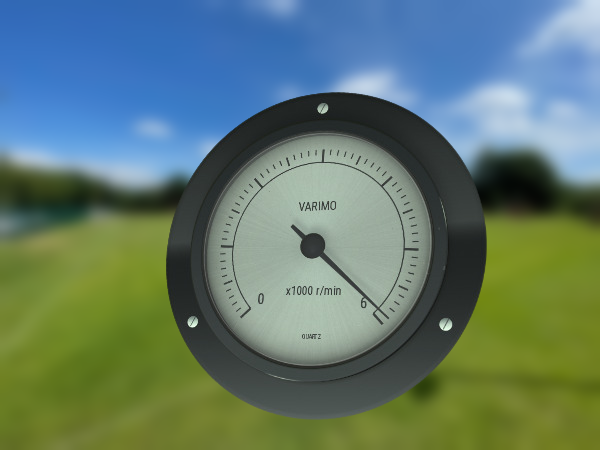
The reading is 5900 rpm
